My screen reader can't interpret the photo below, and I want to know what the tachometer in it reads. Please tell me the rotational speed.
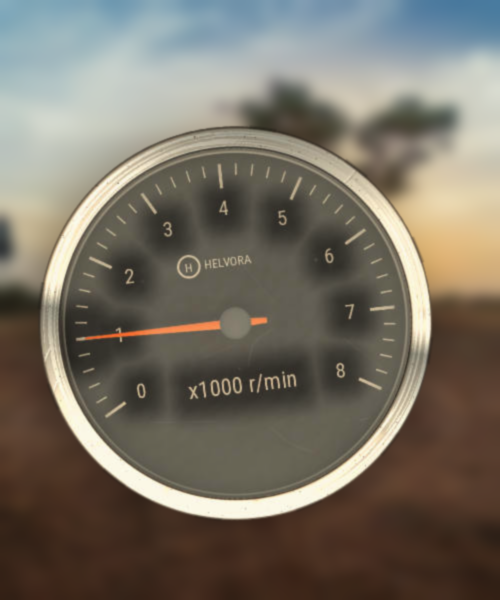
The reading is 1000 rpm
